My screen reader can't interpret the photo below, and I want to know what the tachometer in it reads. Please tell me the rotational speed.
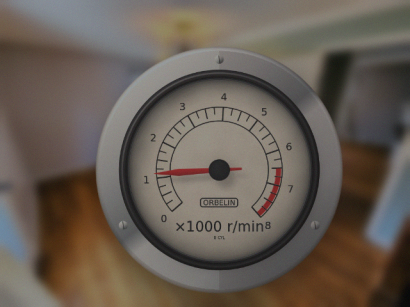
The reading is 1125 rpm
